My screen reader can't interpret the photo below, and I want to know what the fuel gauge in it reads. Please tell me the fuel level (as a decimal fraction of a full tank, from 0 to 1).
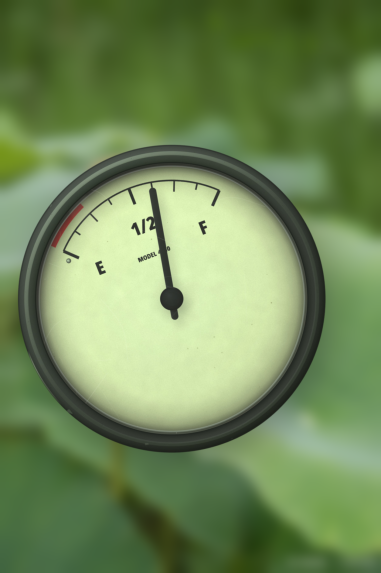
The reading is 0.625
